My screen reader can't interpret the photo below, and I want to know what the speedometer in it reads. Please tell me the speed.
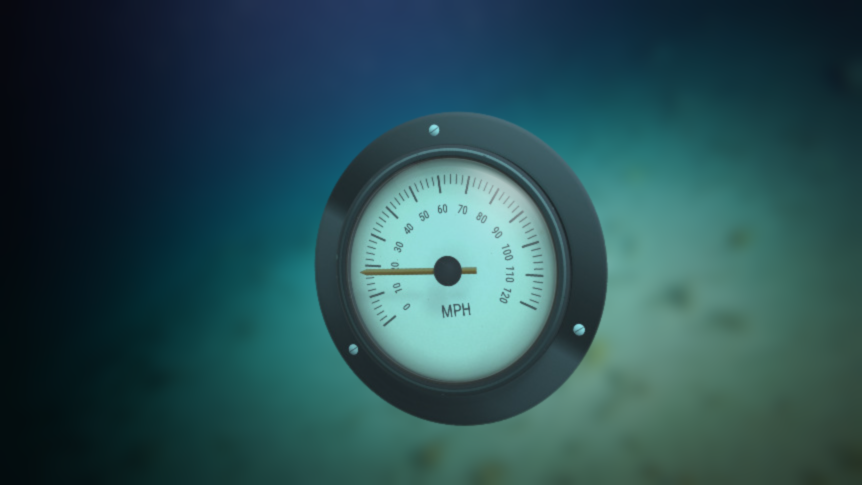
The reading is 18 mph
